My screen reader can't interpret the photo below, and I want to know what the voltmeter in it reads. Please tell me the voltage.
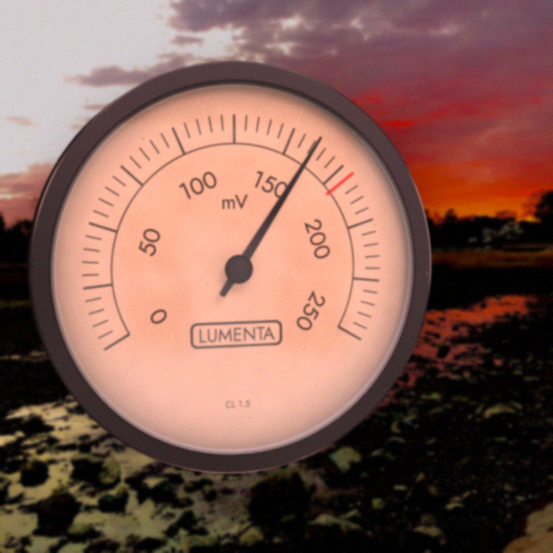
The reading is 160 mV
